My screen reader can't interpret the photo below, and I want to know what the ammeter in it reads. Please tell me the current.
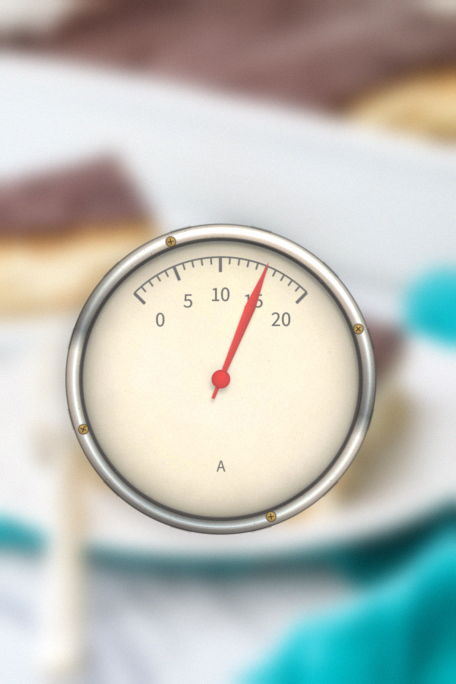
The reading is 15 A
